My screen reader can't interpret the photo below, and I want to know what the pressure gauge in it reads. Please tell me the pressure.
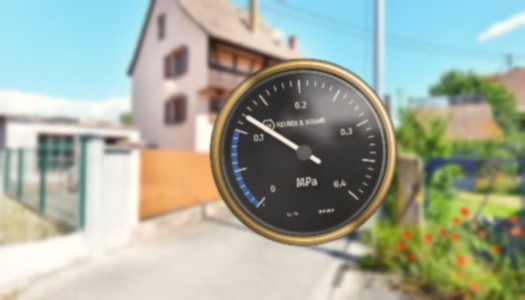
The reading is 0.12 MPa
